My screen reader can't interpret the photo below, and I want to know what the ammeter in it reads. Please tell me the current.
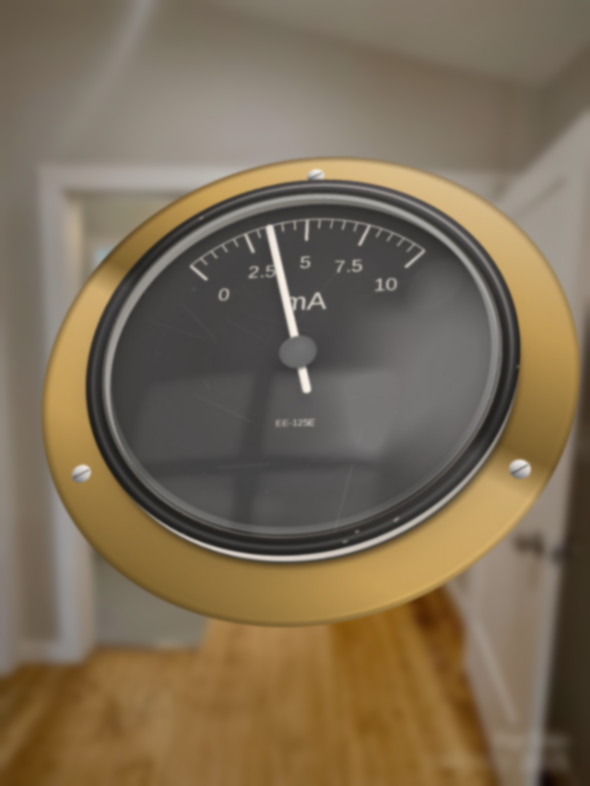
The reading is 3.5 mA
